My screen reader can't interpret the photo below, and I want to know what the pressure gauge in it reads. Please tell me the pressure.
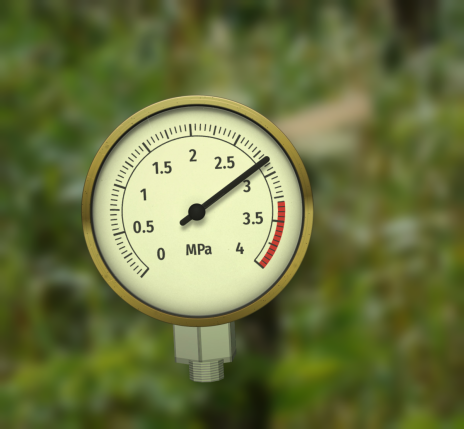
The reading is 2.85 MPa
